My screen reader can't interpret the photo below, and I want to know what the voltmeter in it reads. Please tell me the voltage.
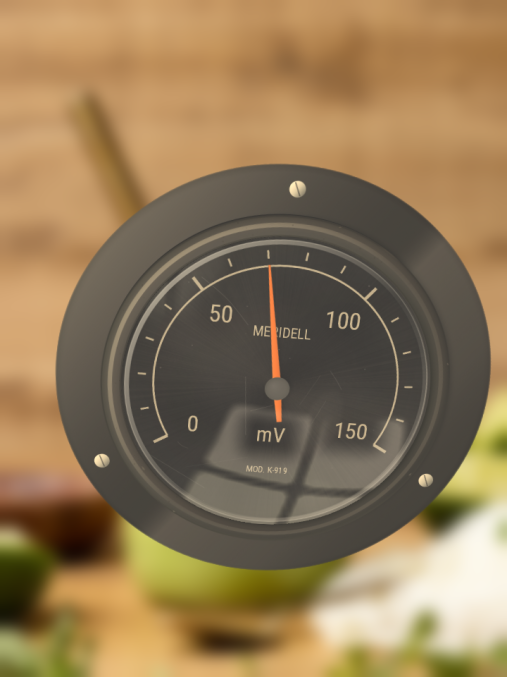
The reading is 70 mV
